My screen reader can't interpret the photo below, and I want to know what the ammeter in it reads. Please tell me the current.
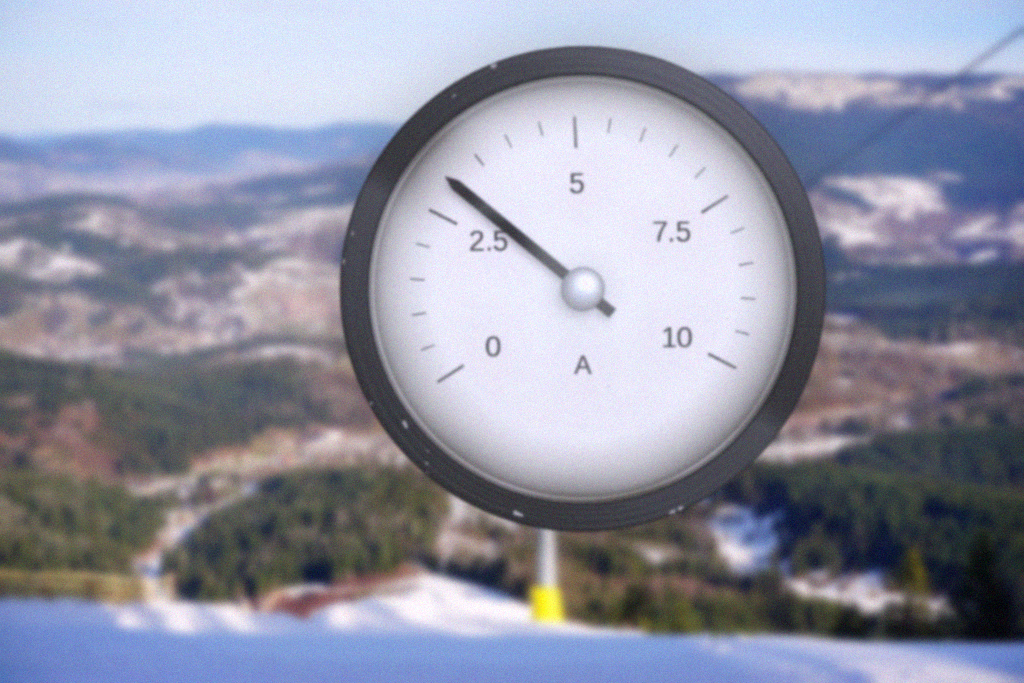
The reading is 3 A
